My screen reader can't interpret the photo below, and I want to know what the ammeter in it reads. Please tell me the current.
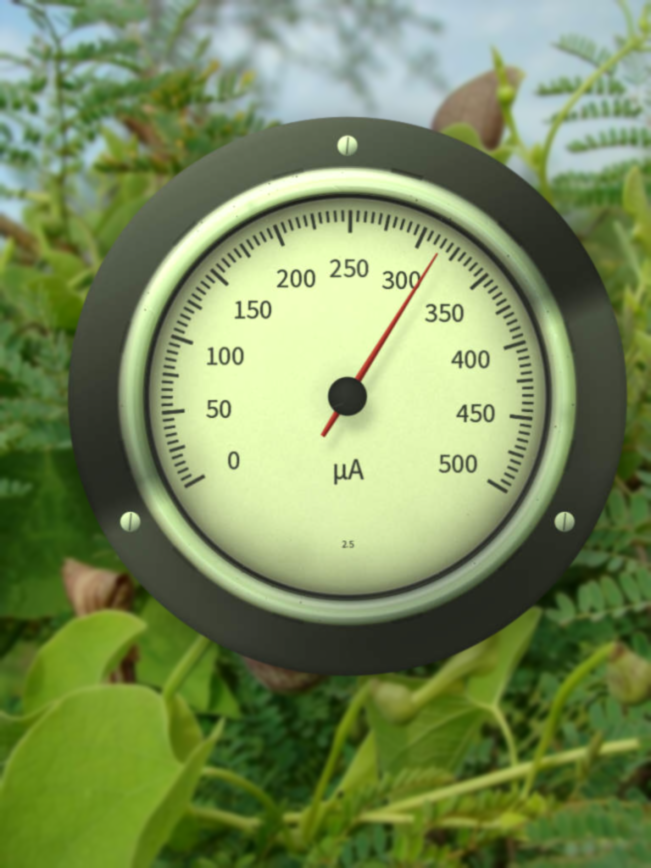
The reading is 315 µA
